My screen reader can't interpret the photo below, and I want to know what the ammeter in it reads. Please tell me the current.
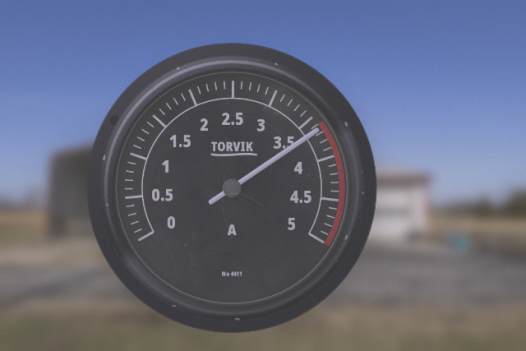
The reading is 3.65 A
